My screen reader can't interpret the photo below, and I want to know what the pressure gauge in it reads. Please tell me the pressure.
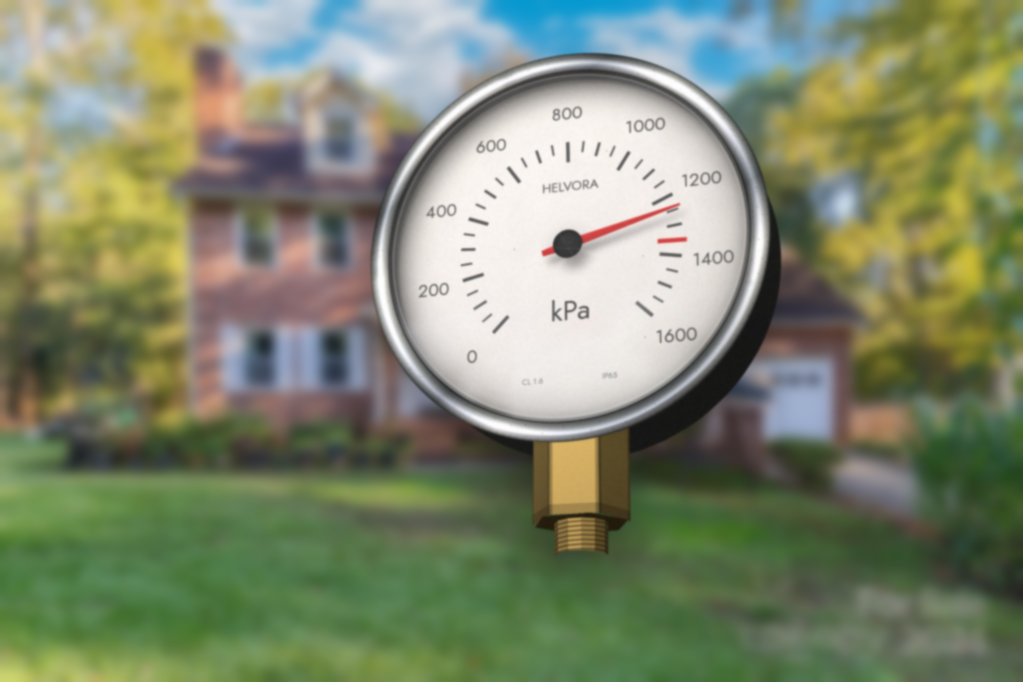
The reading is 1250 kPa
